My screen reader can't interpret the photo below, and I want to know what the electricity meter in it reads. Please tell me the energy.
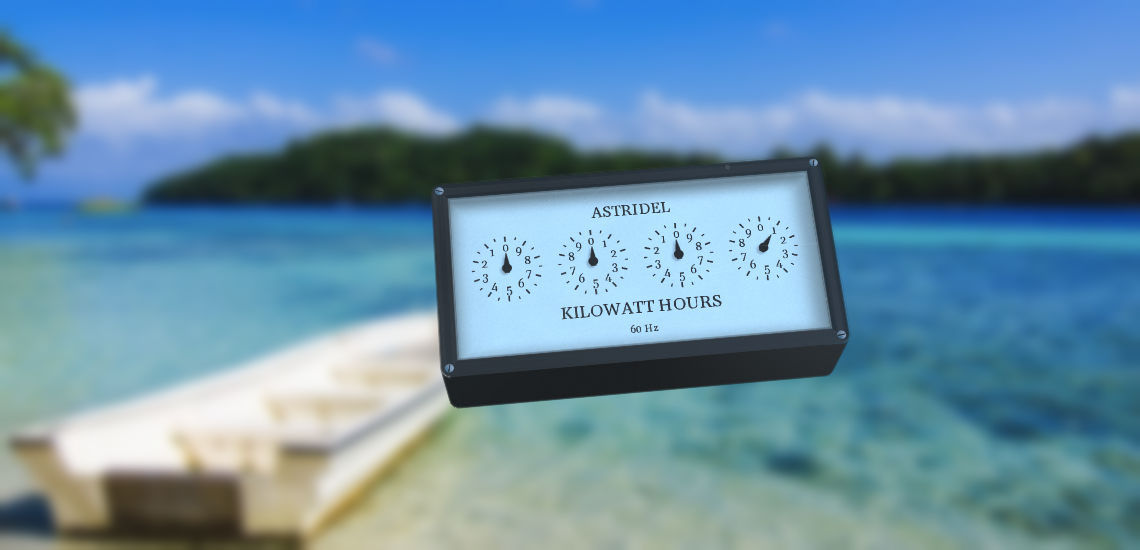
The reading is 1 kWh
